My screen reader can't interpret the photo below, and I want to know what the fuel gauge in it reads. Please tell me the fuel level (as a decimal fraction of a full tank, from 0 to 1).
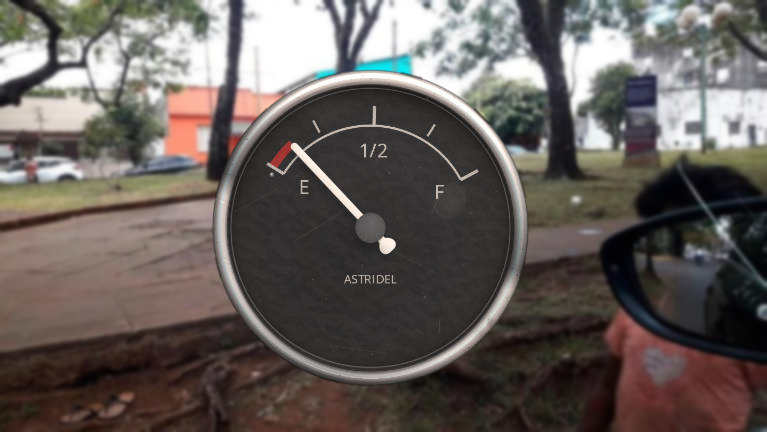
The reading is 0.125
